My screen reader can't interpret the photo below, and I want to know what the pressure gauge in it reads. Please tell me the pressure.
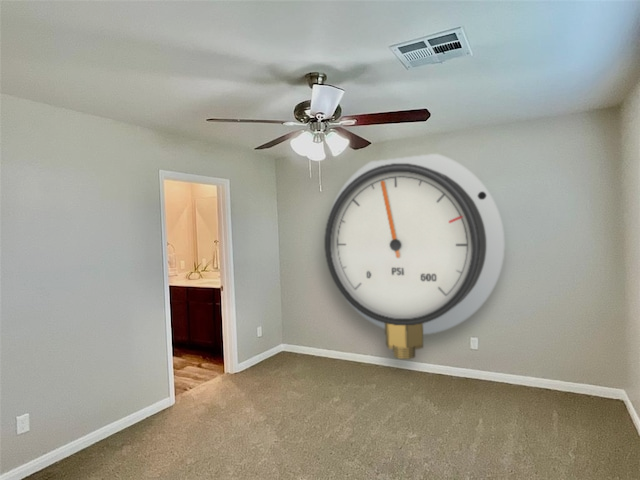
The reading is 275 psi
